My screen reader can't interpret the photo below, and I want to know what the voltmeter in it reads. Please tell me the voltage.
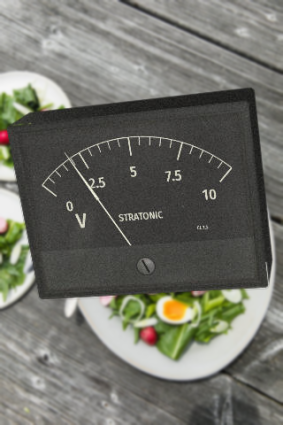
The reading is 2 V
